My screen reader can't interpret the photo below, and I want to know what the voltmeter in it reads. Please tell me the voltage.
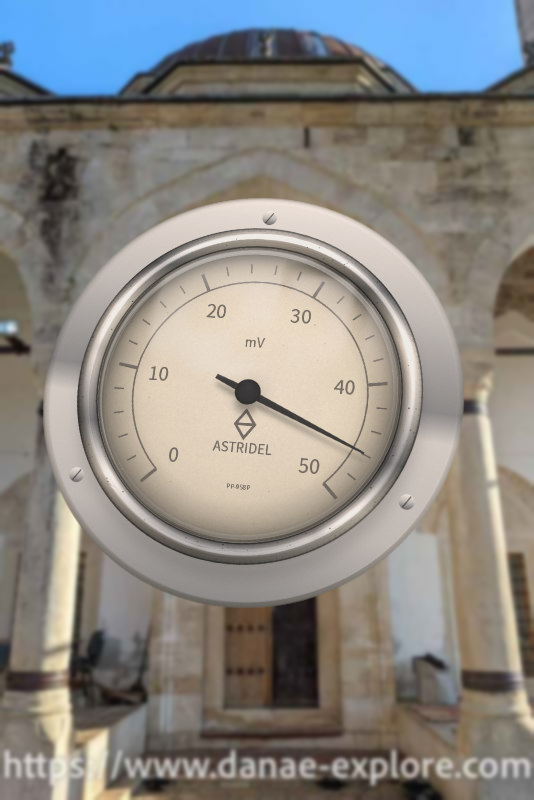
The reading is 46 mV
